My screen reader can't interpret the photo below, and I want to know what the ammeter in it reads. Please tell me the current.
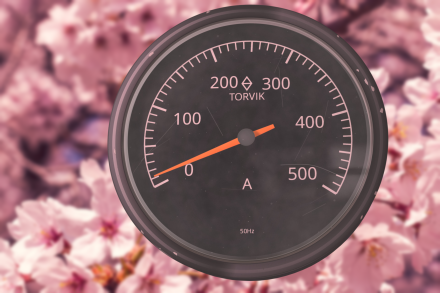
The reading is 10 A
